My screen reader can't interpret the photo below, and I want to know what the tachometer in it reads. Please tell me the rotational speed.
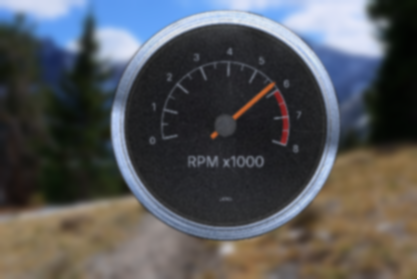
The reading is 5750 rpm
